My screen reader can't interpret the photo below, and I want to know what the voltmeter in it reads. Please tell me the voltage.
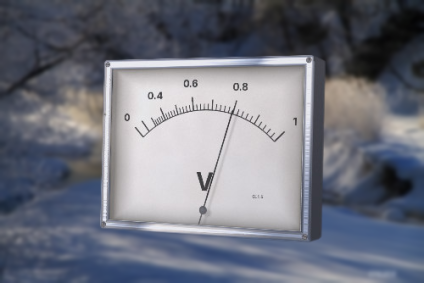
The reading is 0.8 V
